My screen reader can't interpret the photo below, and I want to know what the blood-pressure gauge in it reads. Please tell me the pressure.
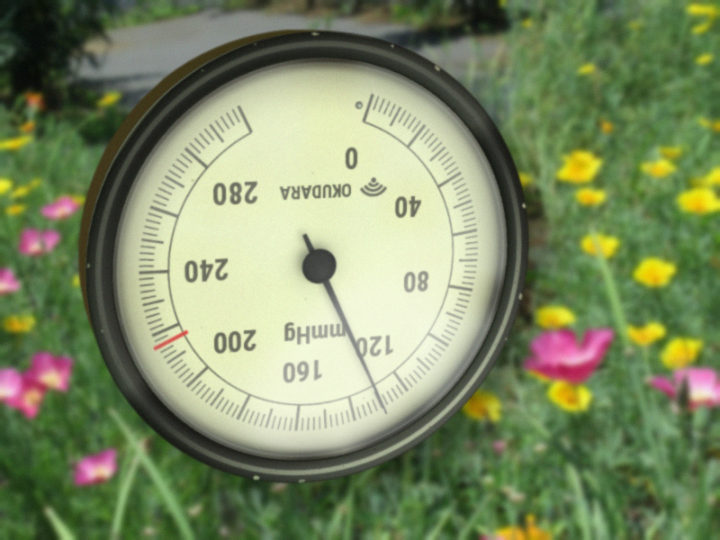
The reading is 130 mmHg
